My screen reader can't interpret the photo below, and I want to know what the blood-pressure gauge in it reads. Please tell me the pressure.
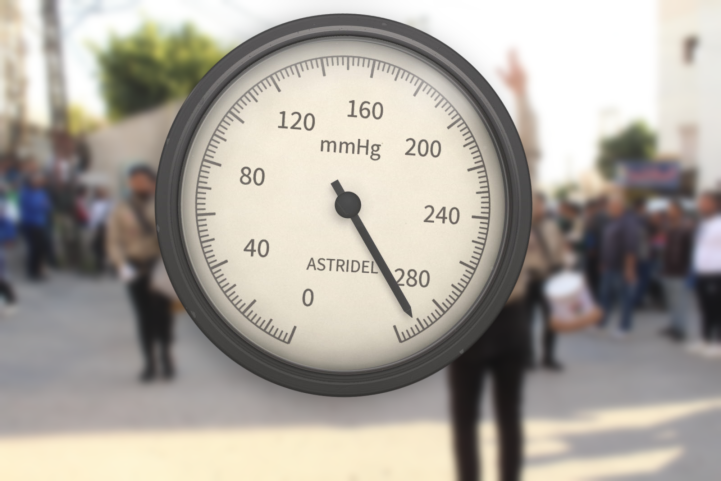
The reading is 292 mmHg
